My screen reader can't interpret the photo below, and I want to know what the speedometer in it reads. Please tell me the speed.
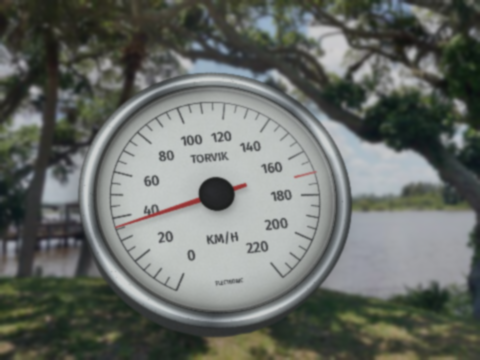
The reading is 35 km/h
